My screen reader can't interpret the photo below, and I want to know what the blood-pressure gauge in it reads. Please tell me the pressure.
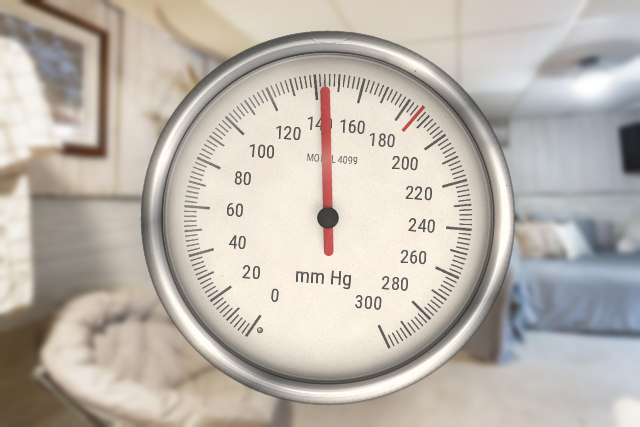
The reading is 144 mmHg
